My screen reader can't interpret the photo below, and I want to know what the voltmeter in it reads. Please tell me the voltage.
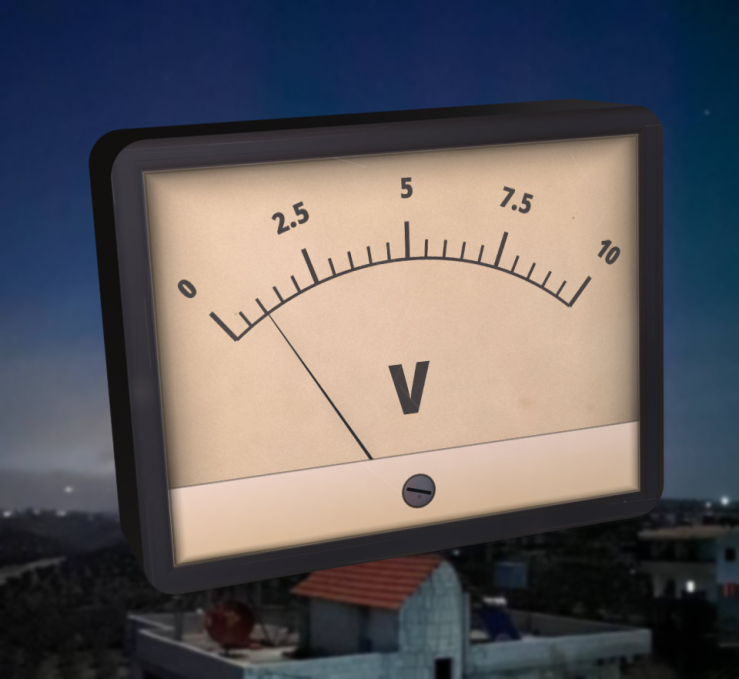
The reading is 1 V
